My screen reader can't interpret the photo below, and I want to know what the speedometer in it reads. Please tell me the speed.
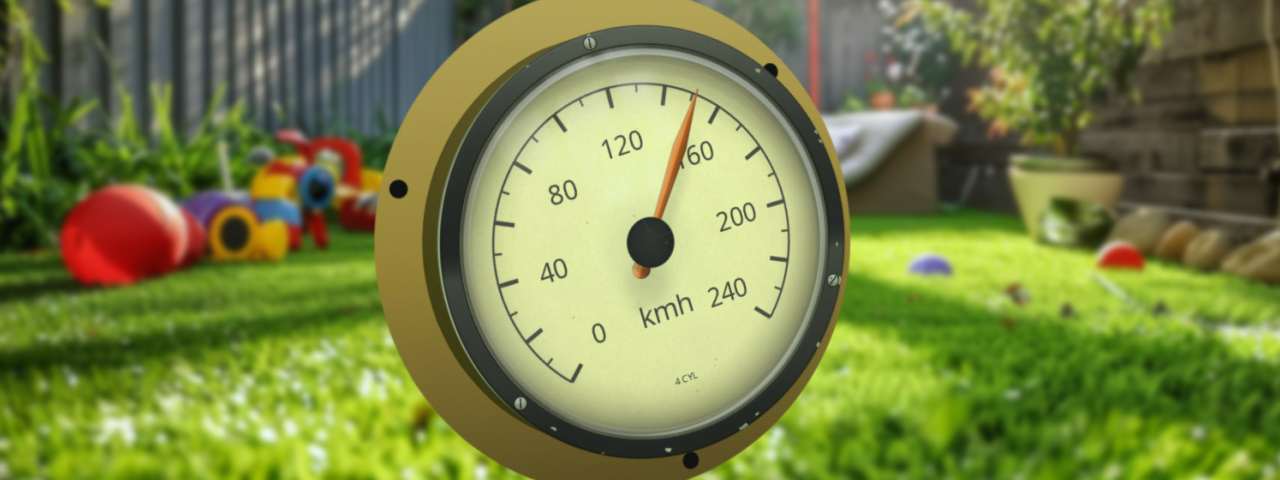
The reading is 150 km/h
